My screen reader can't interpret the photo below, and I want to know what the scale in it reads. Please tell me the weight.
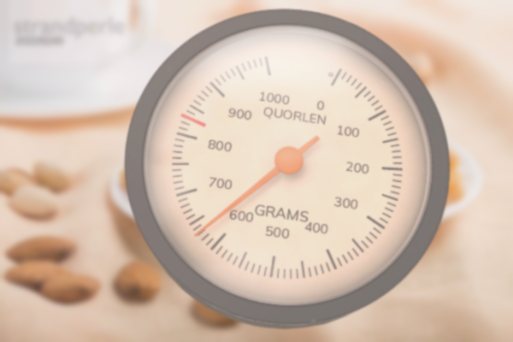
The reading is 630 g
